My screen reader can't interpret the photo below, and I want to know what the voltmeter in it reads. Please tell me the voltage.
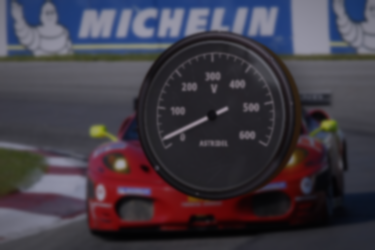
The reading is 20 V
